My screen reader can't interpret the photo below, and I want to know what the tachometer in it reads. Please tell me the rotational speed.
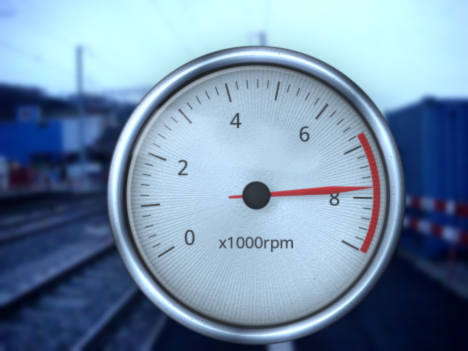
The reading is 7800 rpm
